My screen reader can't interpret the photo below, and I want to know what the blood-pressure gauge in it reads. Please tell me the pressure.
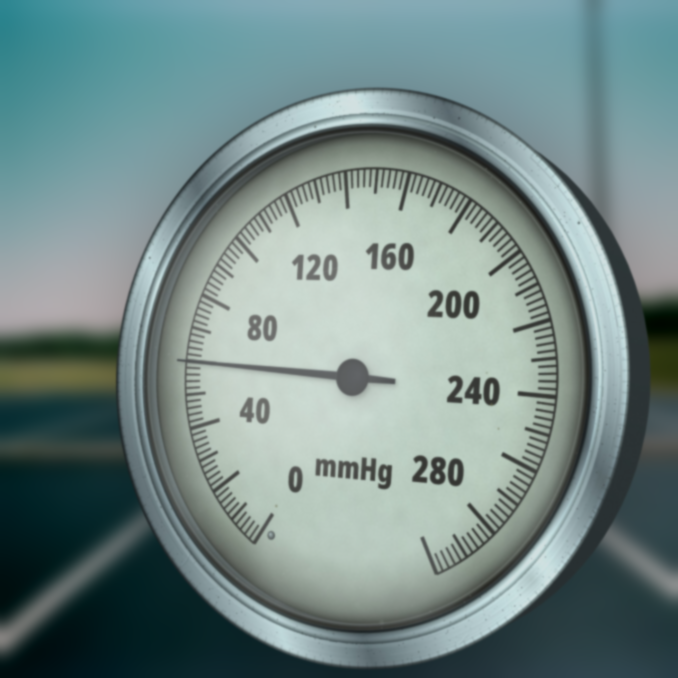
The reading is 60 mmHg
